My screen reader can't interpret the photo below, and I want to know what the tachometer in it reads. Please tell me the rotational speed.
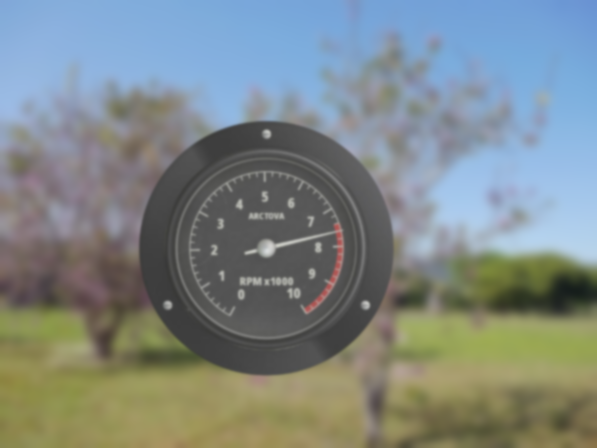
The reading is 7600 rpm
